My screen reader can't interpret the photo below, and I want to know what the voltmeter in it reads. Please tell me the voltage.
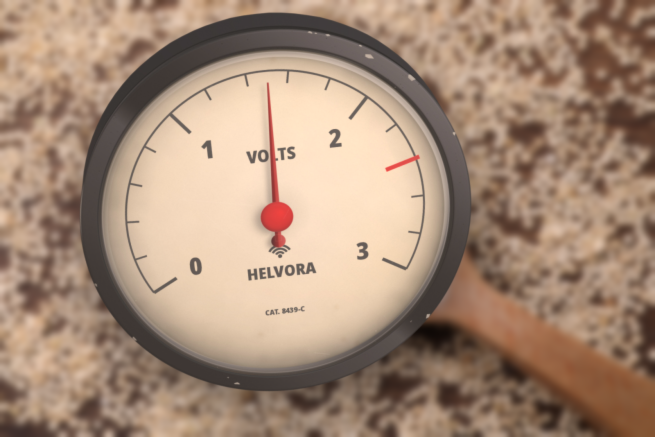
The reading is 1.5 V
